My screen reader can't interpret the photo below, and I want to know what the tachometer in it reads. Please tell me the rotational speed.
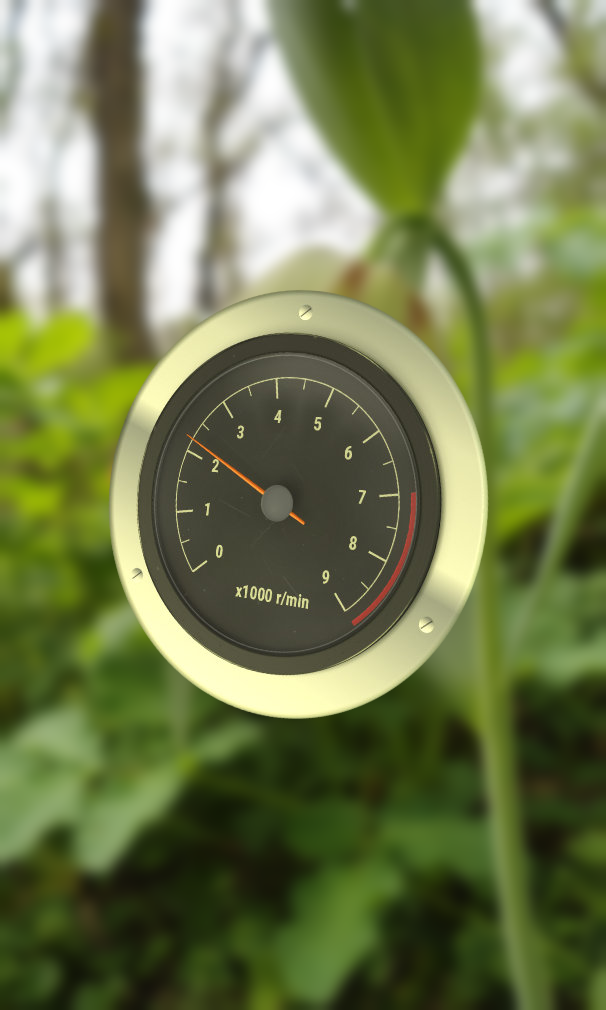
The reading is 2250 rpm
